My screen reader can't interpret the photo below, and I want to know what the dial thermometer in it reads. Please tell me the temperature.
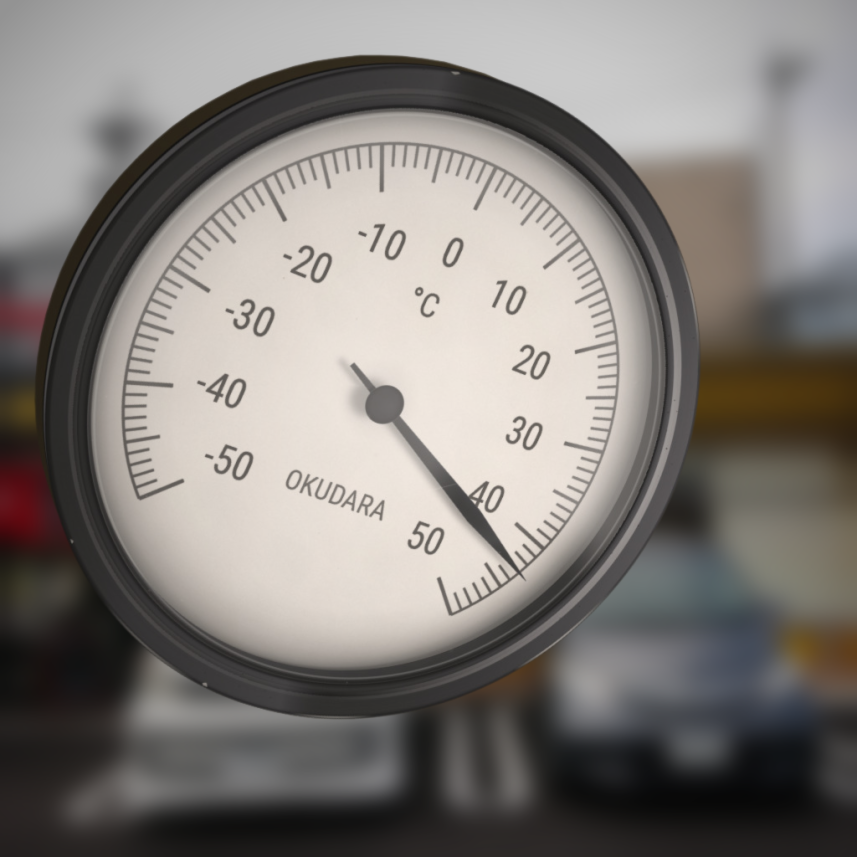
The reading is 43 °C
